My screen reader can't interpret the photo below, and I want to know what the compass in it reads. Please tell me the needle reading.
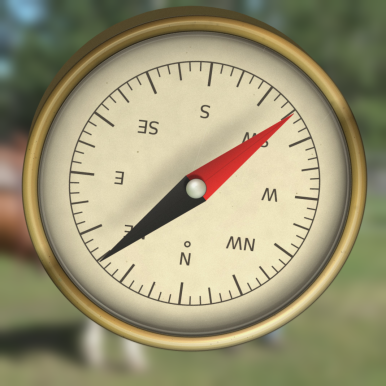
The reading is 225 °
